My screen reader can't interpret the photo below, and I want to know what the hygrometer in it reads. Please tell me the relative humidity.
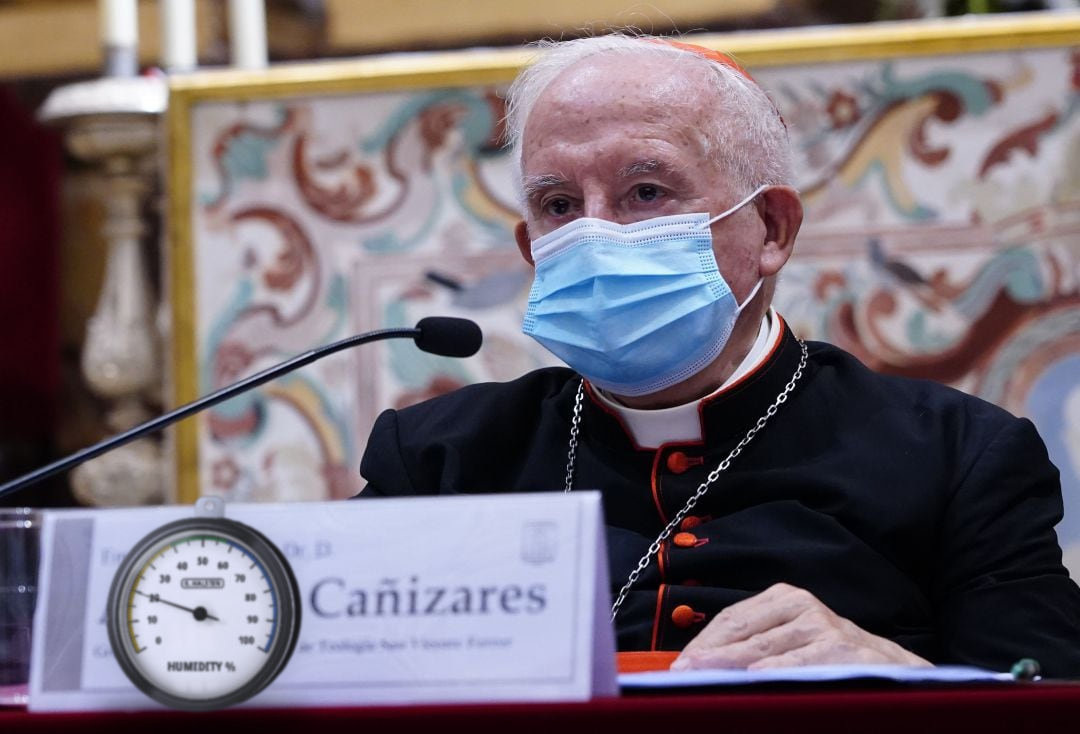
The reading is 20 %
